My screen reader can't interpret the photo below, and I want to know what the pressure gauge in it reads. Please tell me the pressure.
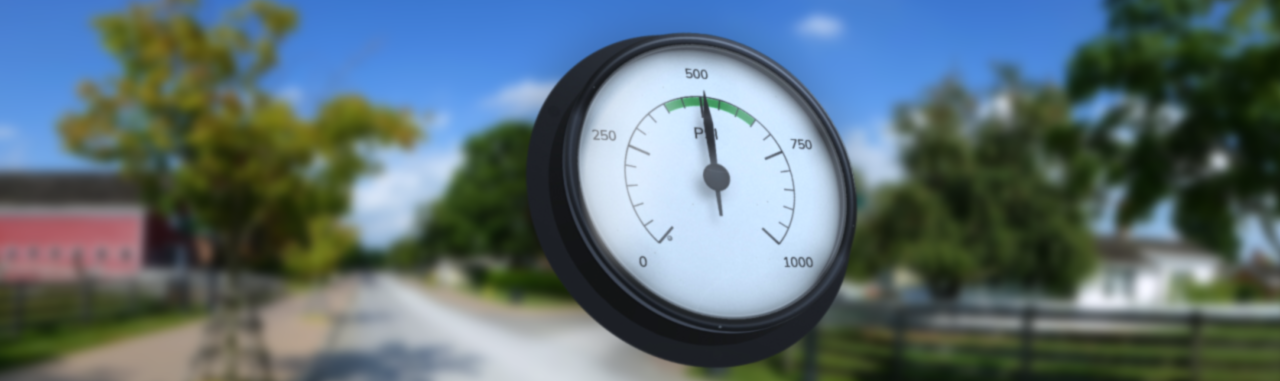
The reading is 500 psi
